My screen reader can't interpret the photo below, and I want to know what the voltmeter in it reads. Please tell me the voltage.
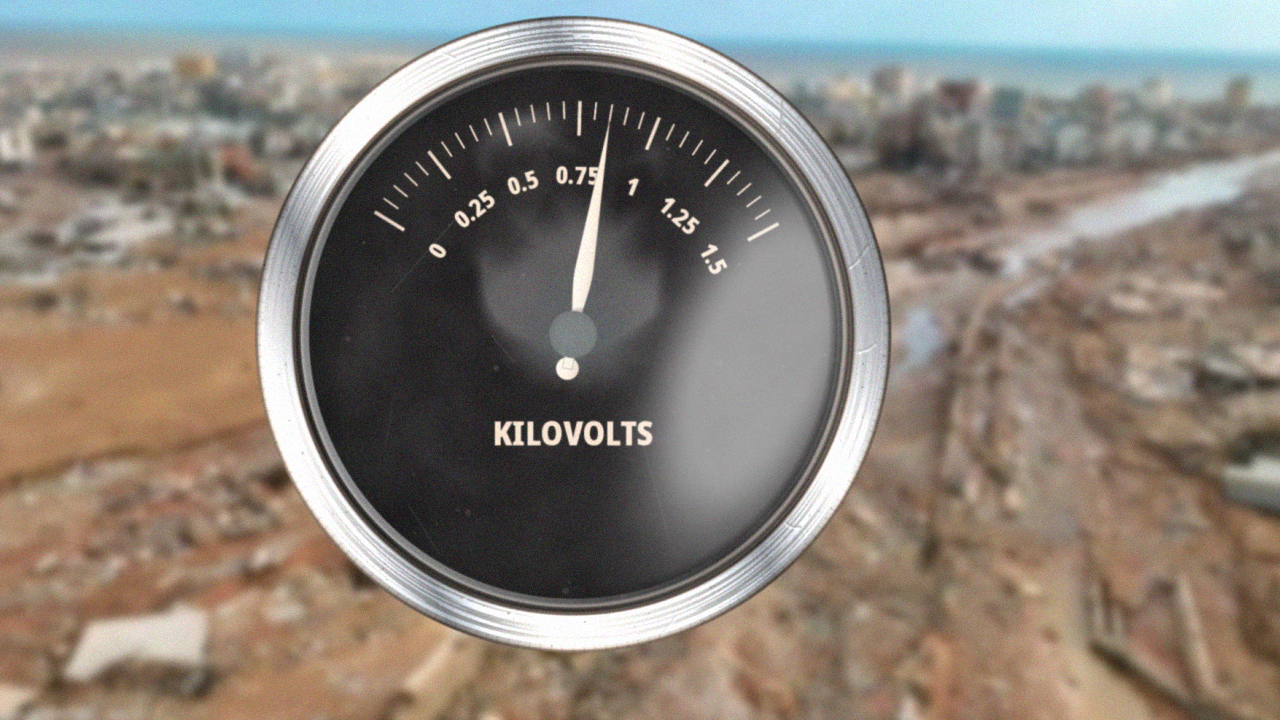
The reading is 0.85 kV
